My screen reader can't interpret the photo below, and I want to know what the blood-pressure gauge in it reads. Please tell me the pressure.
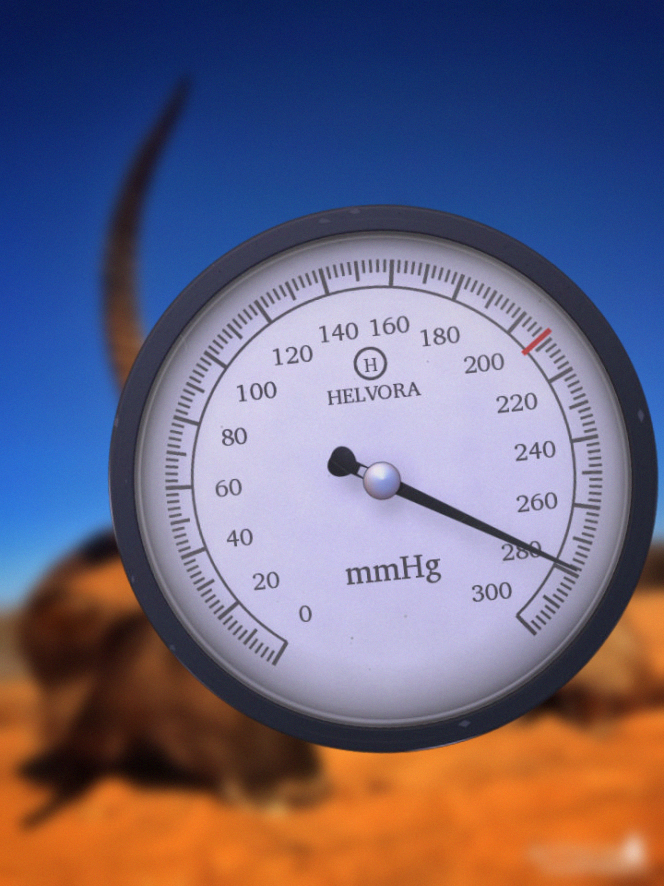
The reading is 278 mmHg
